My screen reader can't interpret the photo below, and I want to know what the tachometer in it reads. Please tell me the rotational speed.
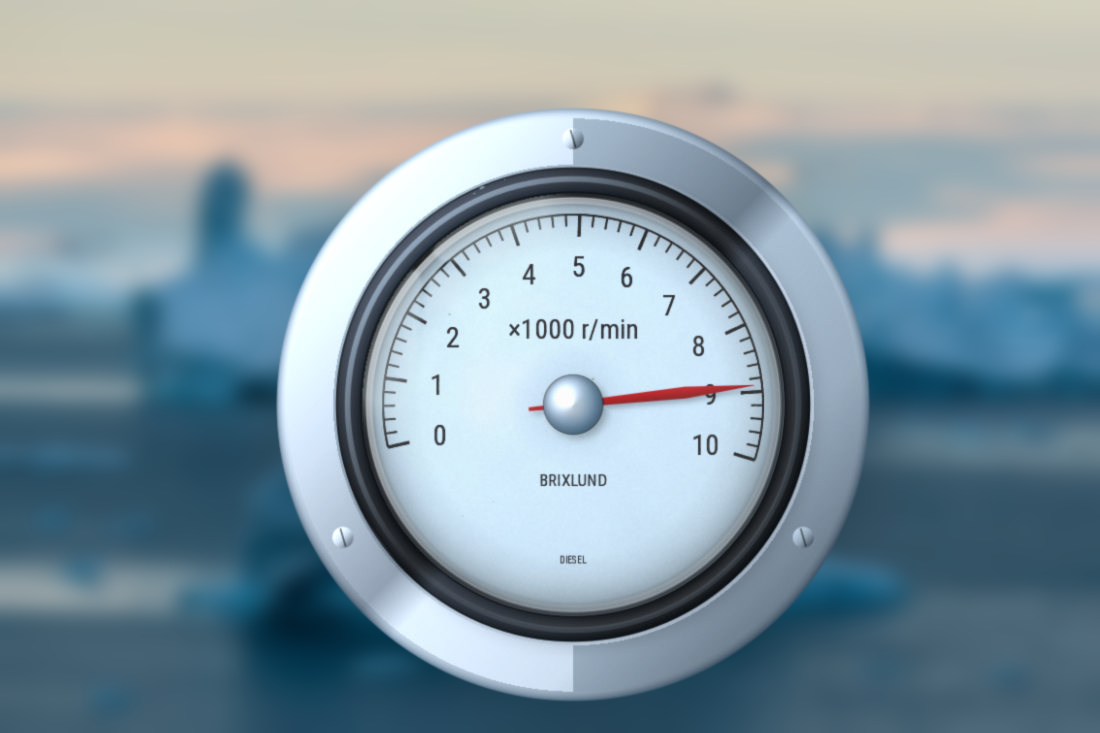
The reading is 8900 rpm
